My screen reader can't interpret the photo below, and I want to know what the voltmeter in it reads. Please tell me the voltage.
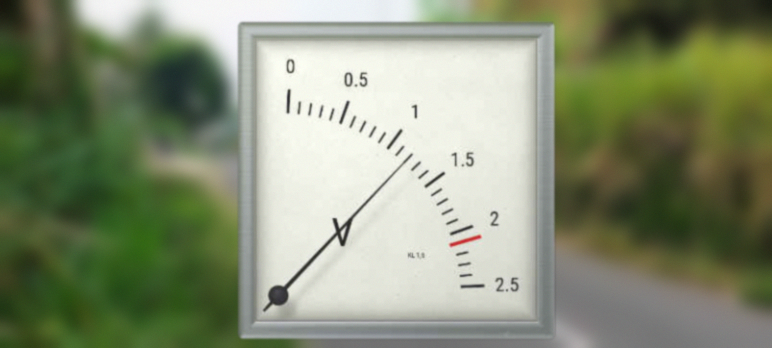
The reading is 1.2 V
